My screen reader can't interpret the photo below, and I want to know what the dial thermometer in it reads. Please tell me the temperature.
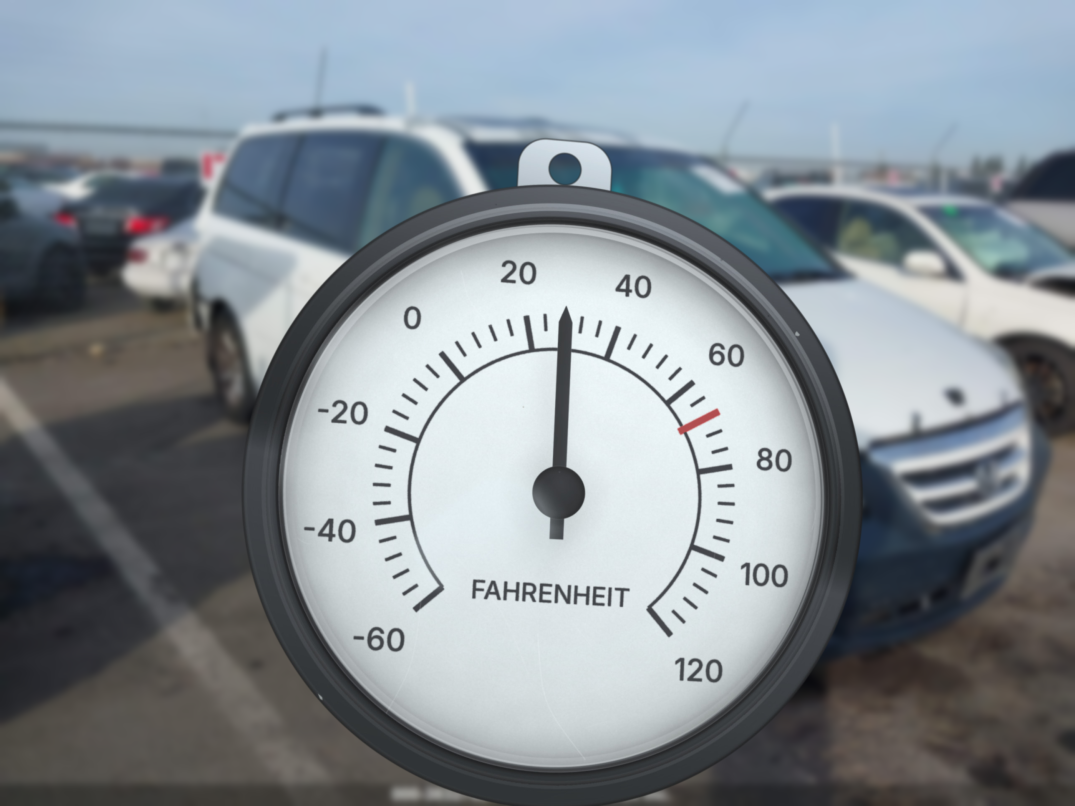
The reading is 28 °F
